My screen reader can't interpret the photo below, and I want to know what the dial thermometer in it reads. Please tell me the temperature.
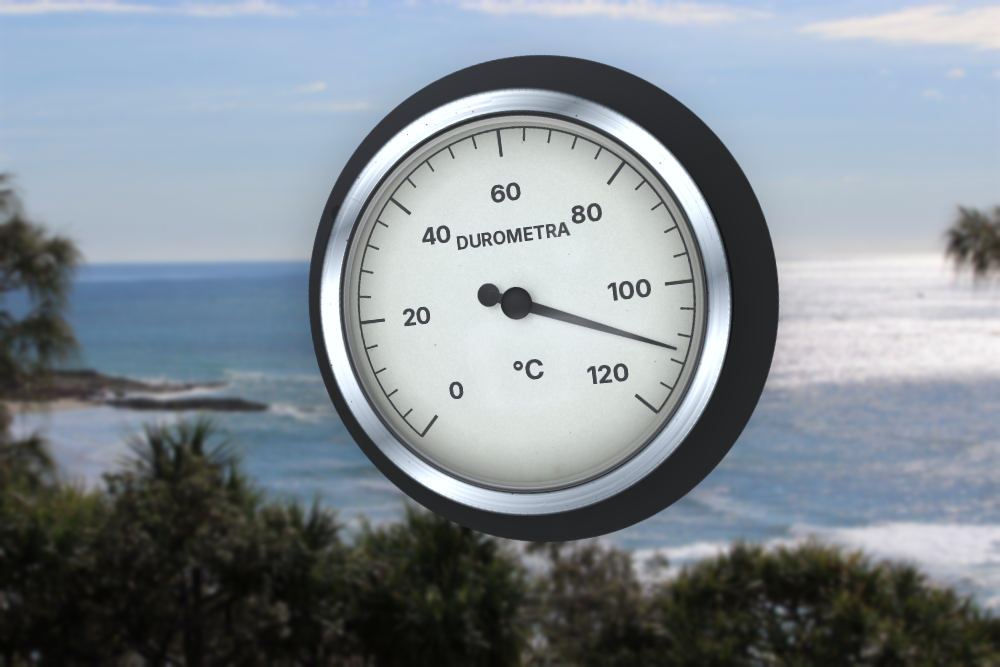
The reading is 110 °C
